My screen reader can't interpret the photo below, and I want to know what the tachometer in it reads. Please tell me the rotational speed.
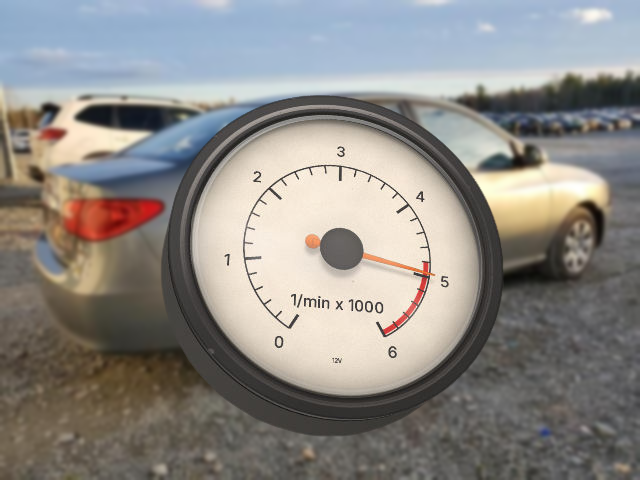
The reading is 5000 rpm
